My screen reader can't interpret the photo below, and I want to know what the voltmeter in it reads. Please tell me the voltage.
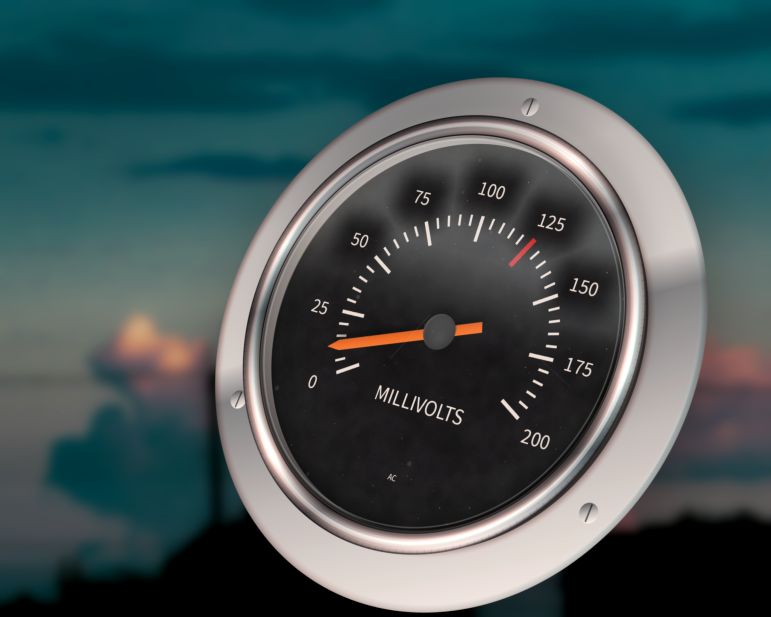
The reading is 10 mV
